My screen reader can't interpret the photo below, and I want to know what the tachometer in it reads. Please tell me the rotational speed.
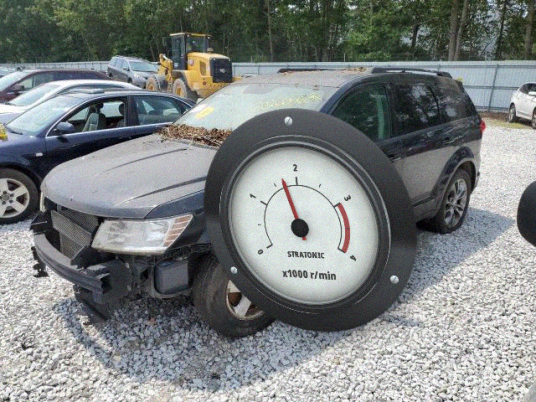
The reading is 1750 rpm
